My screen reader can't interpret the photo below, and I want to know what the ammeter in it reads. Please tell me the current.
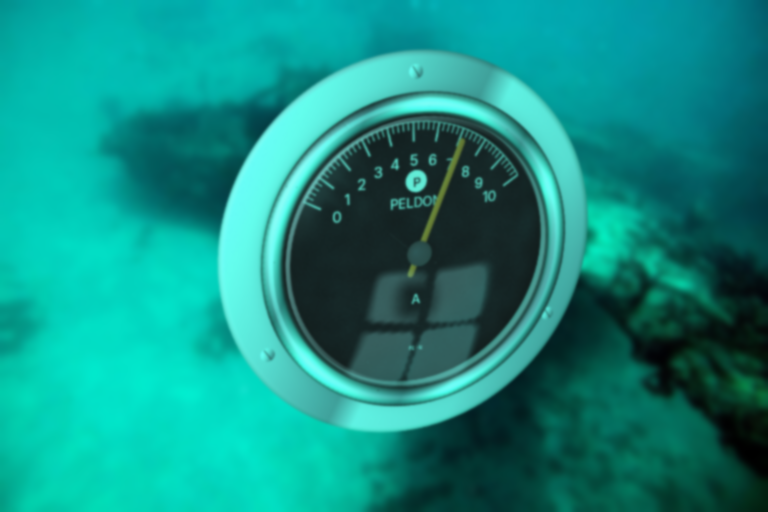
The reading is 7 A
